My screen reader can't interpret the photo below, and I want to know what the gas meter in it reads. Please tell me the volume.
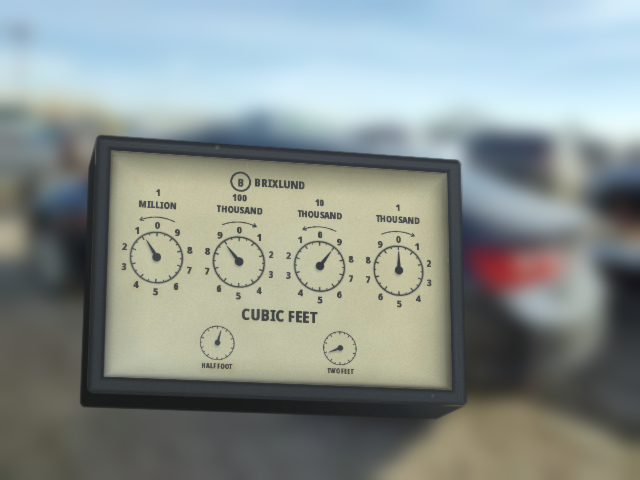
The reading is 89000 ft³
